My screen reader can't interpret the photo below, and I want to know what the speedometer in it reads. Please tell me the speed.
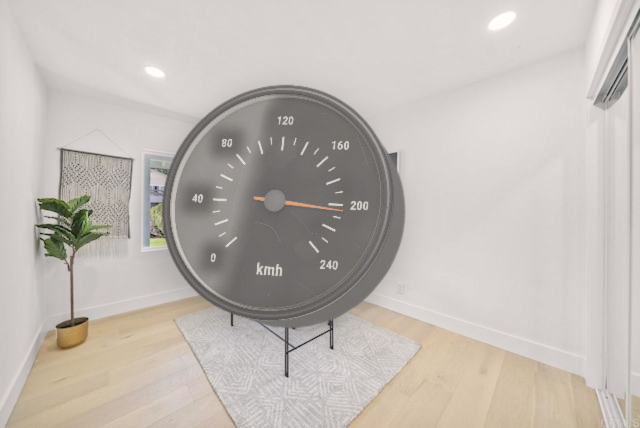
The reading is 205 km/h
